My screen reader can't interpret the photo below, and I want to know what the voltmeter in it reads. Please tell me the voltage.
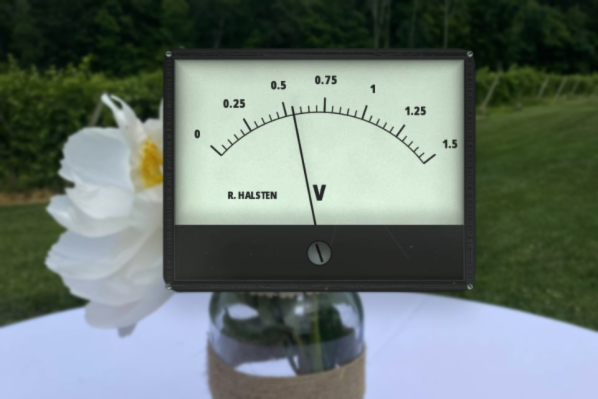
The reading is 0.55 V
